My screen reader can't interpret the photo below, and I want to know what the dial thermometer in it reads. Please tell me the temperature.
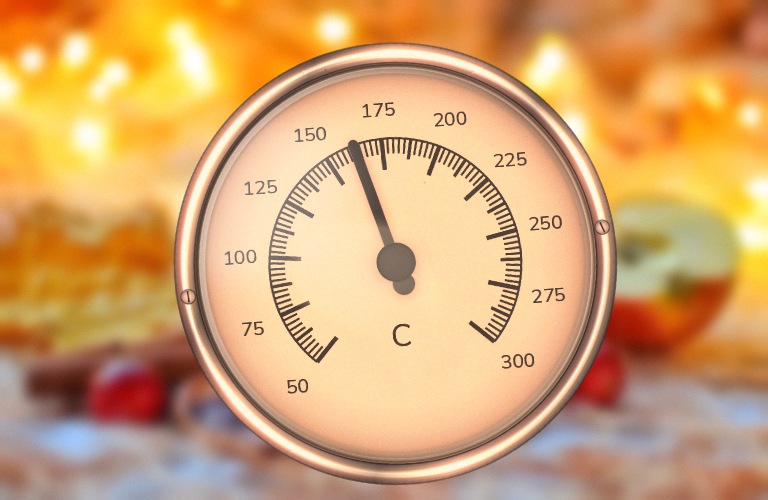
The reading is 162.5 °C
